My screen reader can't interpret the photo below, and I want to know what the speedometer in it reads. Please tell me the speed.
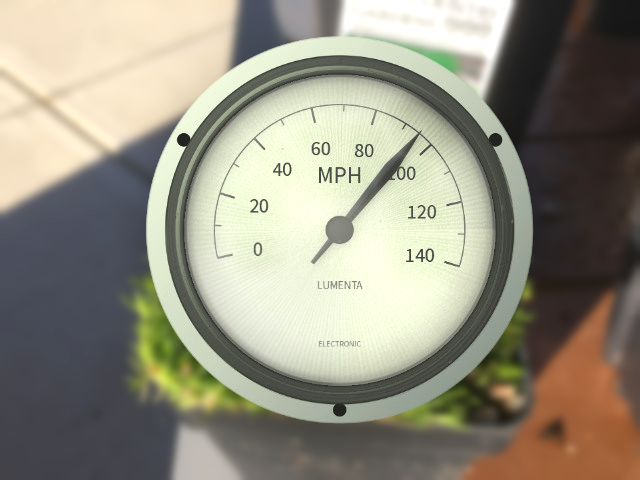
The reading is 95 mph
